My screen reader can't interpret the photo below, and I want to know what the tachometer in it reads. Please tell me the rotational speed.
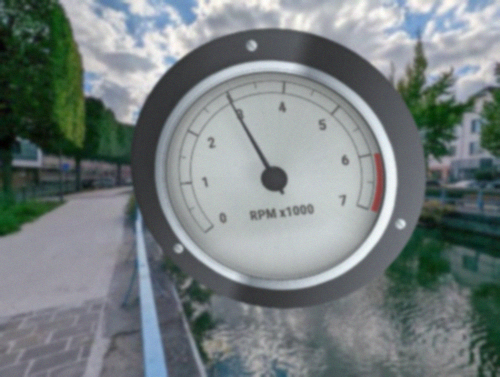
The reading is 3000 rpm
